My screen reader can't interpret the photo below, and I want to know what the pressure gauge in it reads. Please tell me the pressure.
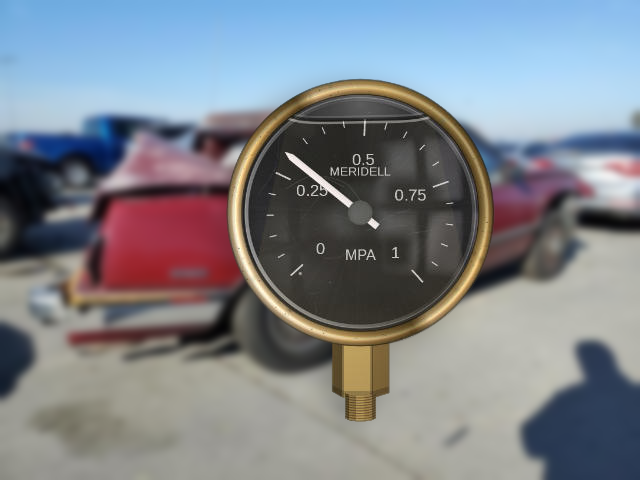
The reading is 0.3 MPa
